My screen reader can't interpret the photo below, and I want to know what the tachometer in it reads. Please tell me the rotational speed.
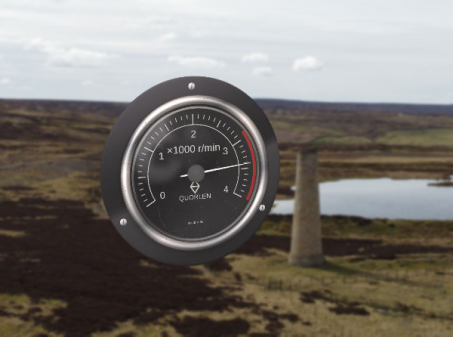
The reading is 3400 rpm
